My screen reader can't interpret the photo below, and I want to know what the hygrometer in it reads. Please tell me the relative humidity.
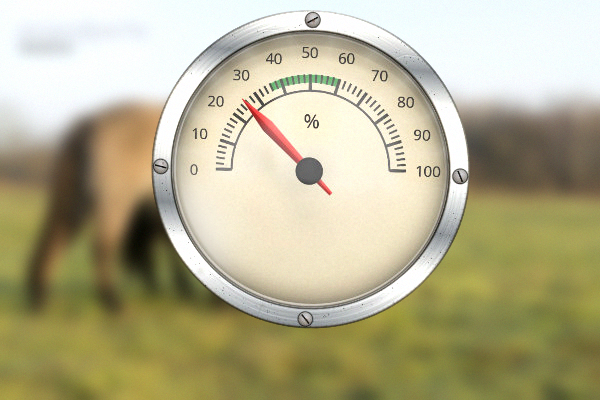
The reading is 26 %
